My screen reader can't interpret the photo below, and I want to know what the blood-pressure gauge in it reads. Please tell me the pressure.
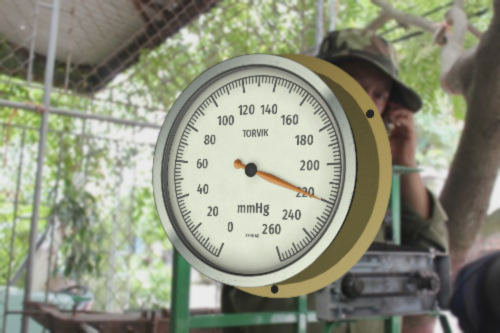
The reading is 220 mmHg
